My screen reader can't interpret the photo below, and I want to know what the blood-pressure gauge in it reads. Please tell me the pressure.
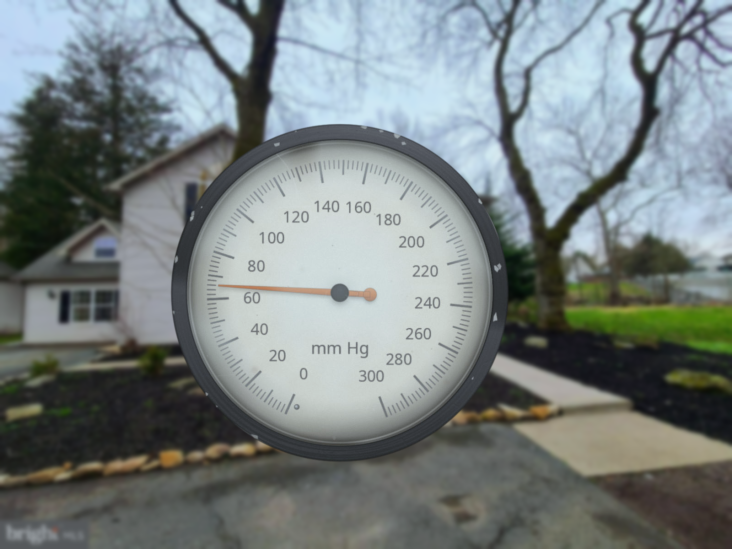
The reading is 66 mmHg
